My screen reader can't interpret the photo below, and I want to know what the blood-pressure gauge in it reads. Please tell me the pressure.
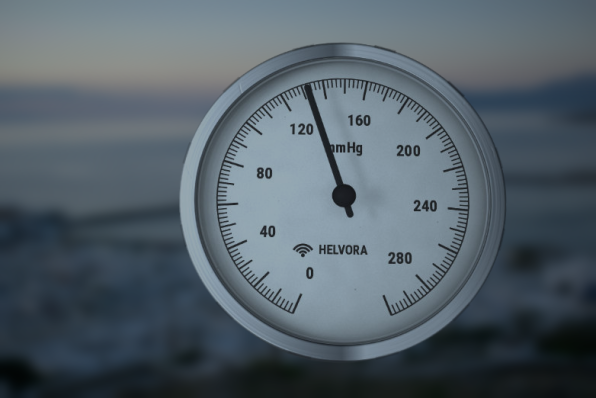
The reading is 132 mmHg
